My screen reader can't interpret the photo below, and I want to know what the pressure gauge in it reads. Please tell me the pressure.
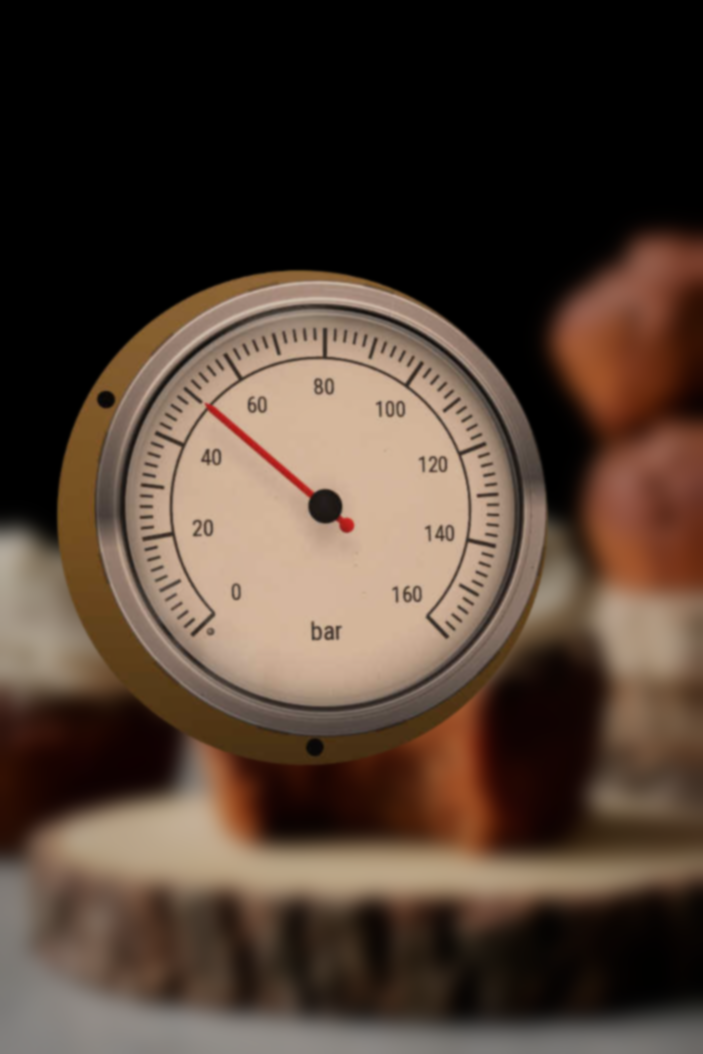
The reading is 50 bar
